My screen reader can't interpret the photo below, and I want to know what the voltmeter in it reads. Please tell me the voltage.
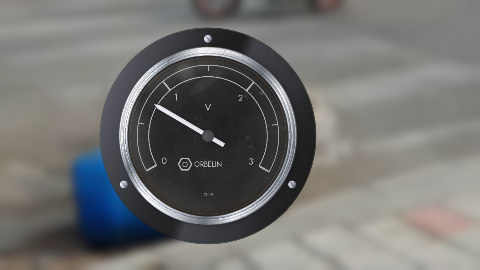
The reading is 0.75 V
